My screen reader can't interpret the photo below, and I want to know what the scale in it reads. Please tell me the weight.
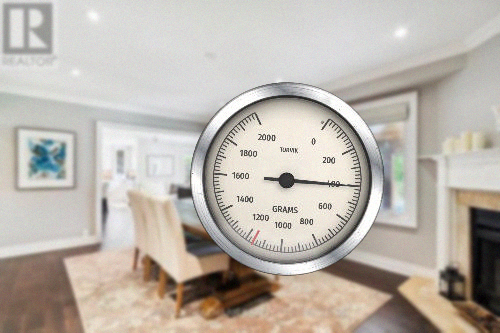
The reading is 400 g
